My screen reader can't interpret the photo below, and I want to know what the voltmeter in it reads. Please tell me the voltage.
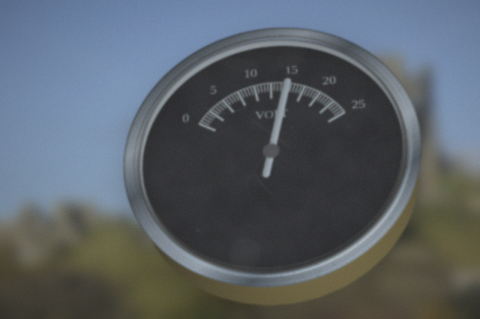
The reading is 15 V
